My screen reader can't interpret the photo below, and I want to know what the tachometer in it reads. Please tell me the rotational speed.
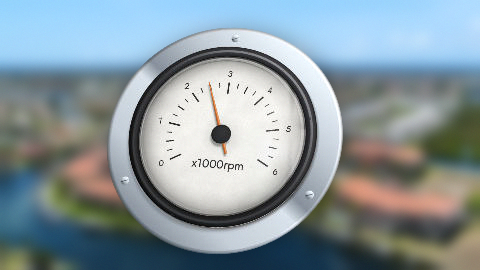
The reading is 2500 rpm
